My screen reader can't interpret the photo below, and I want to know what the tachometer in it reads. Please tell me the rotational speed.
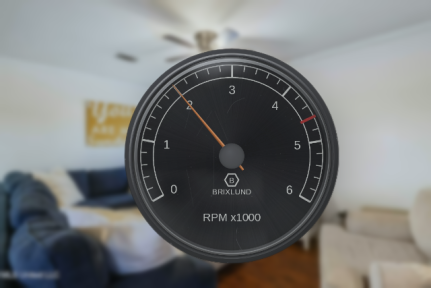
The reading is 2000 rpm
